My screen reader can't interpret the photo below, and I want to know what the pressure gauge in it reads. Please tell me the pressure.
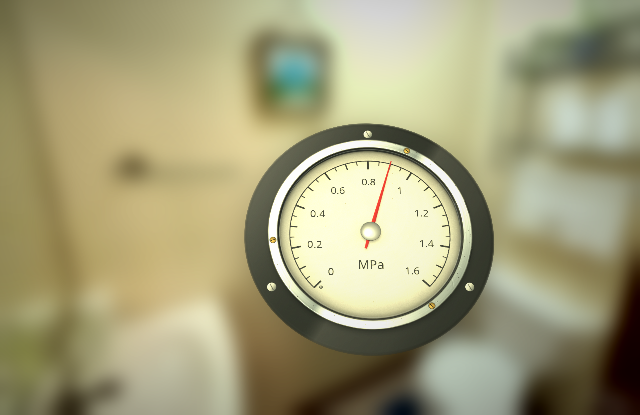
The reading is 0.9 MPa
